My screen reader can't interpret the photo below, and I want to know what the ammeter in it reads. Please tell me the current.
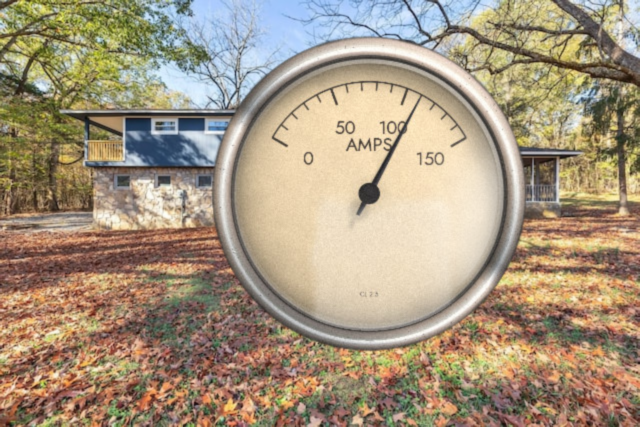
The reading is 110 A
